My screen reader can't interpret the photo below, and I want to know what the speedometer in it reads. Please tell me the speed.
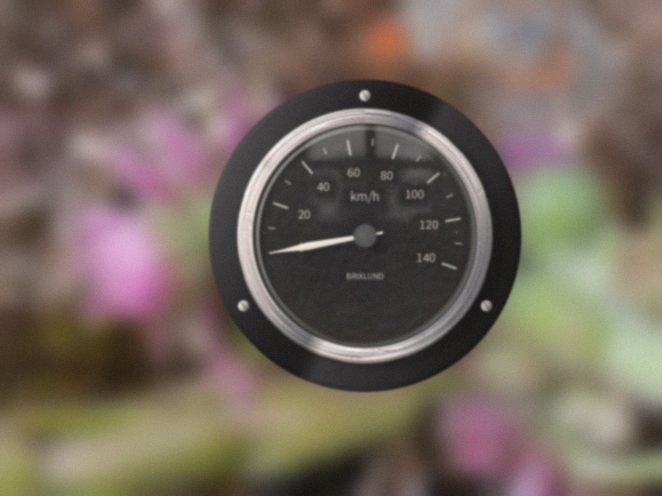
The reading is 0 km/h
